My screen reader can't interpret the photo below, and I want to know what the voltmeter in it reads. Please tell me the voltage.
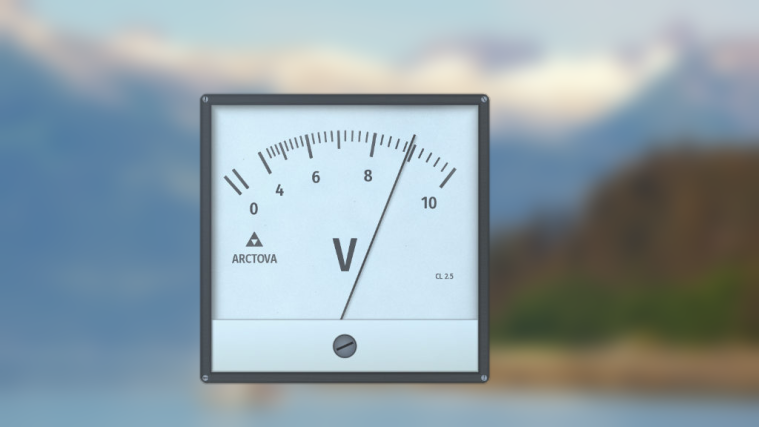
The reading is 8.9 V
